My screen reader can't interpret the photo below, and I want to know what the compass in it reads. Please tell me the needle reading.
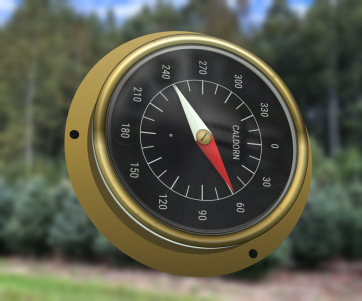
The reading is 60 °
